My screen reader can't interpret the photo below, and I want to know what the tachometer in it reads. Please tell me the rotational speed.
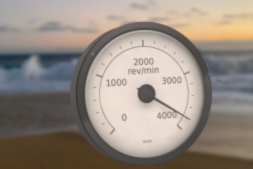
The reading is 3800 rpm
